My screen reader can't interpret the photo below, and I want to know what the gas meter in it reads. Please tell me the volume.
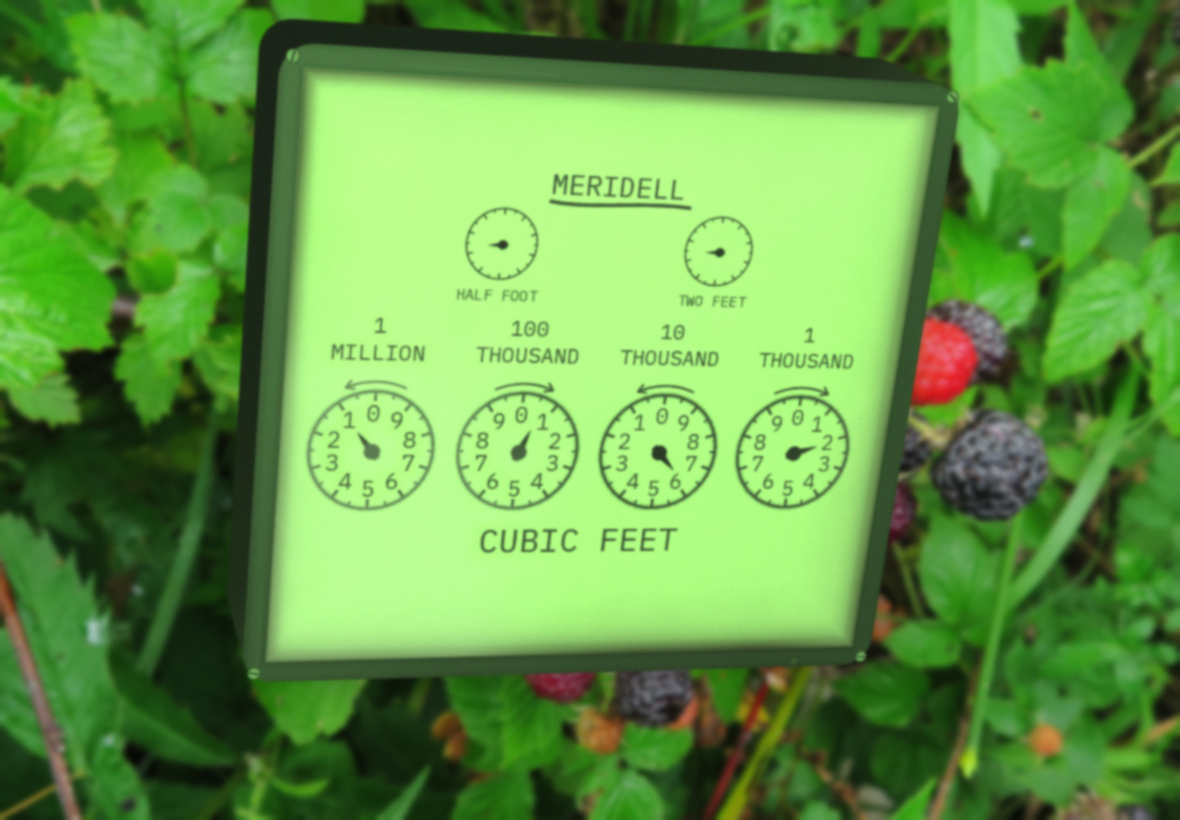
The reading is 106200 ft³
